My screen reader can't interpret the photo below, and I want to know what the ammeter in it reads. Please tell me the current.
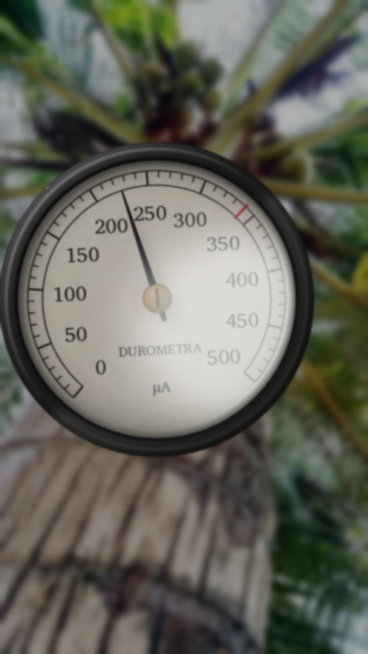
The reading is 225 µA
